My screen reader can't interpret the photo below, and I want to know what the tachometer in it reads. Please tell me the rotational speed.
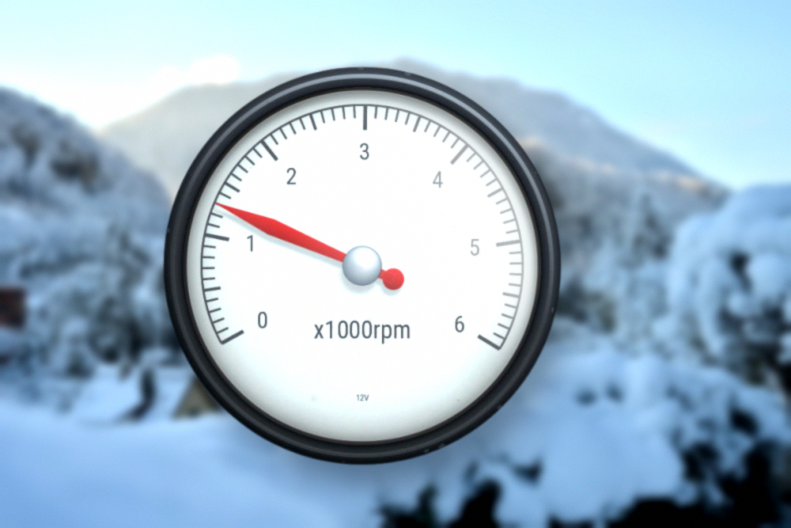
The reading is 1300 rpm
